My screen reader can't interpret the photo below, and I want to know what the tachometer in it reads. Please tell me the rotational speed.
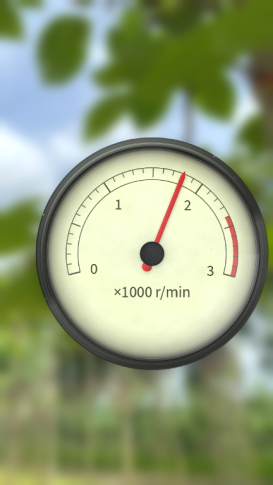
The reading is 1800 rpm
